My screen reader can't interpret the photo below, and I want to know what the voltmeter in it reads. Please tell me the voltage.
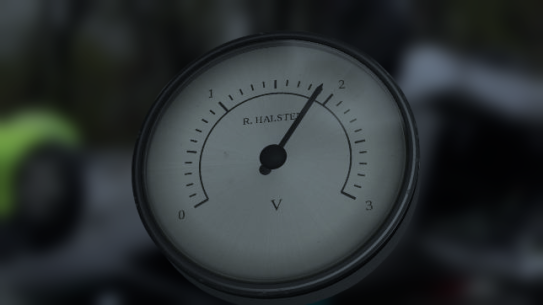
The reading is 1.9 V
